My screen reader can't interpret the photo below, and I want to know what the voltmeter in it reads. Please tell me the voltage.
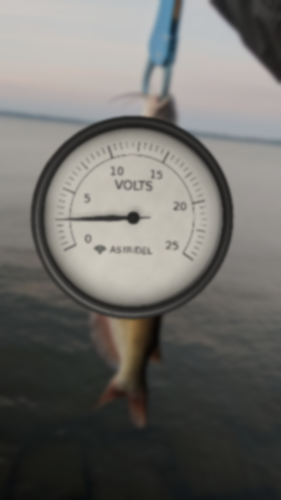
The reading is 2.5 V
